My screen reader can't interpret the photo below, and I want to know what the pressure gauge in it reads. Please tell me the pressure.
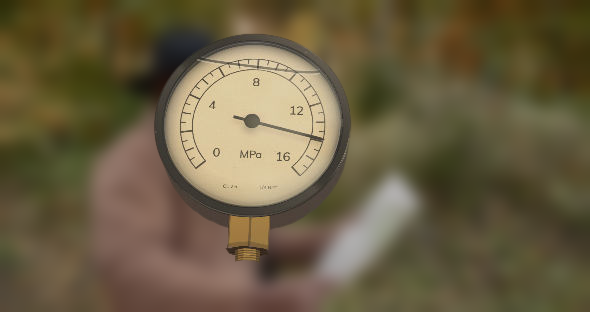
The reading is 14 MPa
